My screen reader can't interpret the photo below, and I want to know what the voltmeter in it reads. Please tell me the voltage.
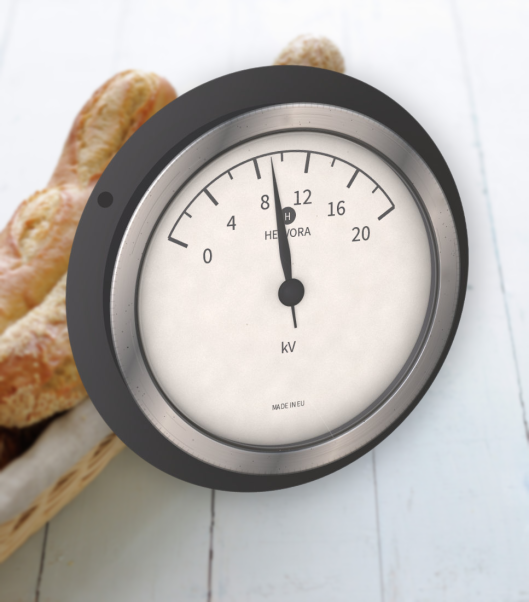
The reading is 9 kV
